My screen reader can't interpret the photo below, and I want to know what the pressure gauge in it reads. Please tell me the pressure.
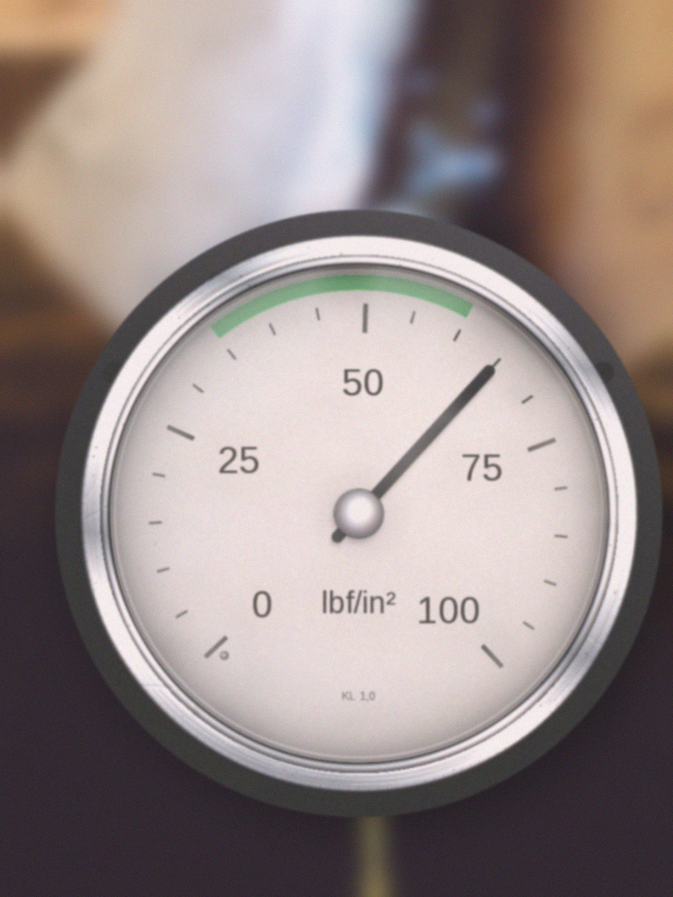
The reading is 65 psi
